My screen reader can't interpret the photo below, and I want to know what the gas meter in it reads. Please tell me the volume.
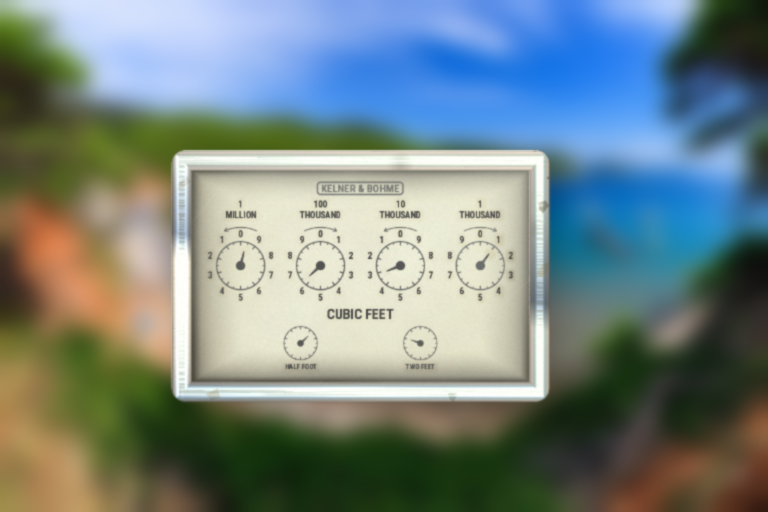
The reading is 963100 ft³
